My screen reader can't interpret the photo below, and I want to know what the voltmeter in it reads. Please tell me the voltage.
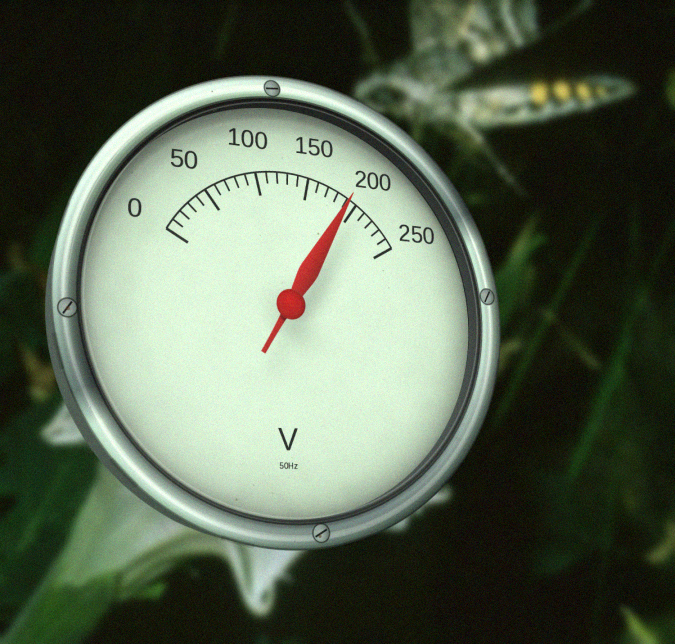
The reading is 190 V
